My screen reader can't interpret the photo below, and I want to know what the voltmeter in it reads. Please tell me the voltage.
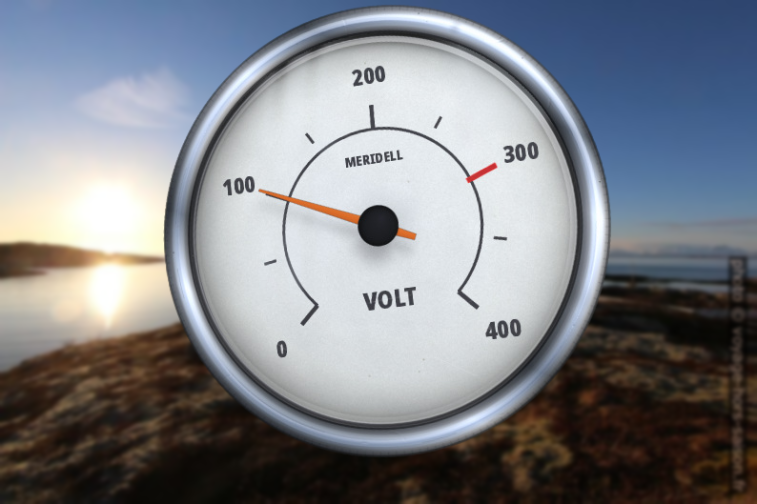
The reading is 100 V
